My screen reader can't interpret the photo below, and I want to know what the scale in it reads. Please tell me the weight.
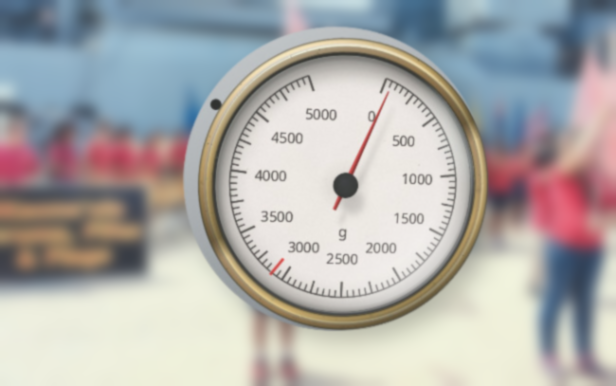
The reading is 50 g
